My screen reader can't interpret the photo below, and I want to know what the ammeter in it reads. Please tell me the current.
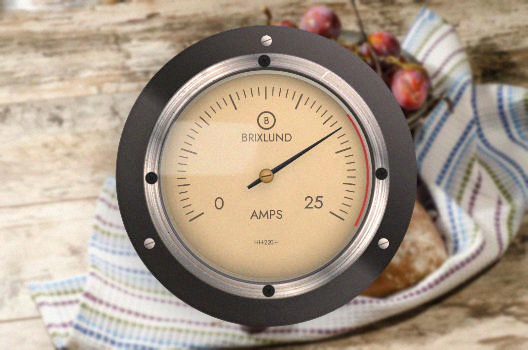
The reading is 18.5 A
